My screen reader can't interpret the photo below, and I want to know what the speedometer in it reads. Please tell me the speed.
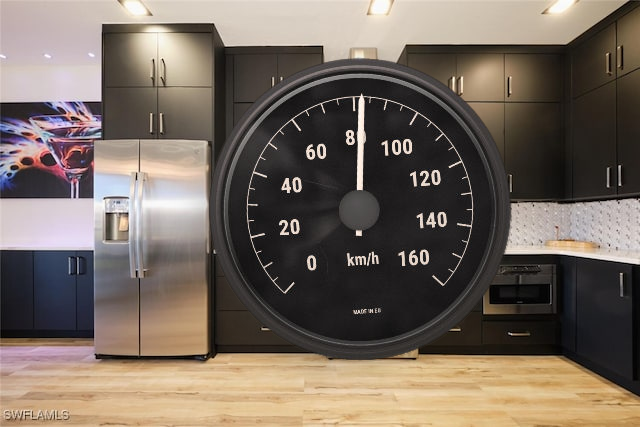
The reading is 82.5 km/h
